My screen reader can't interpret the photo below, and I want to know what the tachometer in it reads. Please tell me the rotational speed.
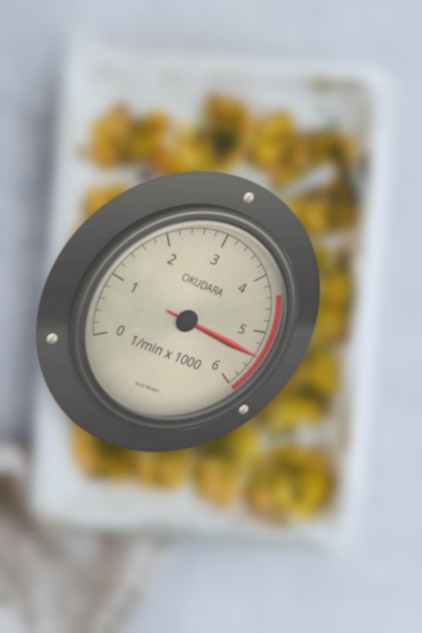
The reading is 5400 rpm
